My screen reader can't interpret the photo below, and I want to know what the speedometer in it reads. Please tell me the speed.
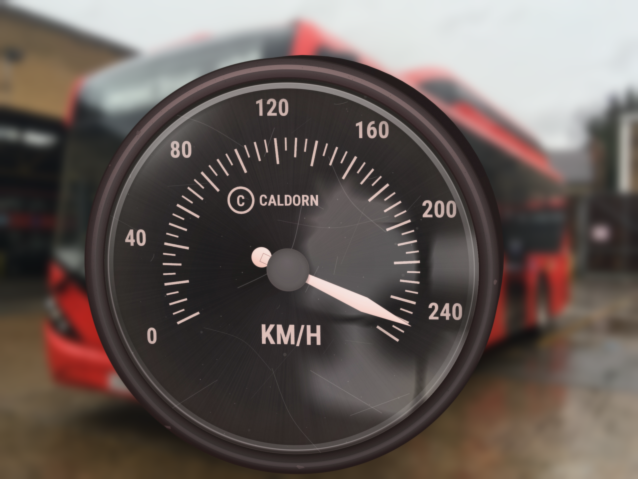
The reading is 250 km/h
